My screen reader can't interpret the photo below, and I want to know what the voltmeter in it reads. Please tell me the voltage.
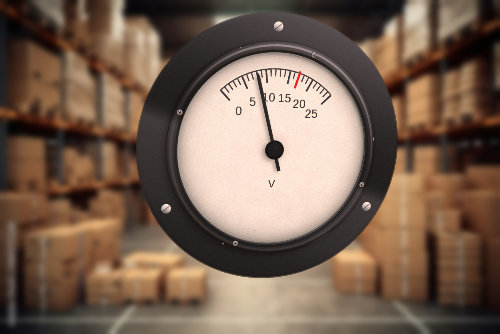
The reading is 8 V
